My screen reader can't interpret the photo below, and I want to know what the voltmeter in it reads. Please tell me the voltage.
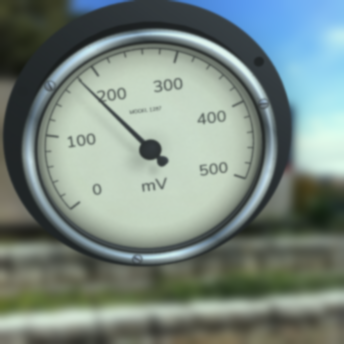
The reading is 180 mV
